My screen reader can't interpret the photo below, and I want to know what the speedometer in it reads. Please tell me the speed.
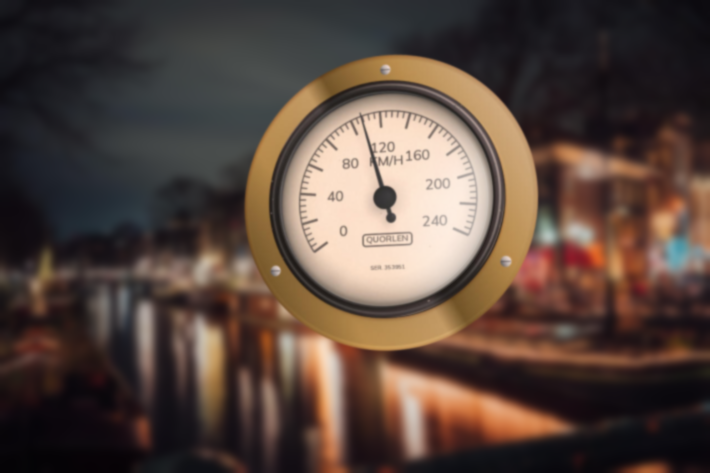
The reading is 108 km/h
